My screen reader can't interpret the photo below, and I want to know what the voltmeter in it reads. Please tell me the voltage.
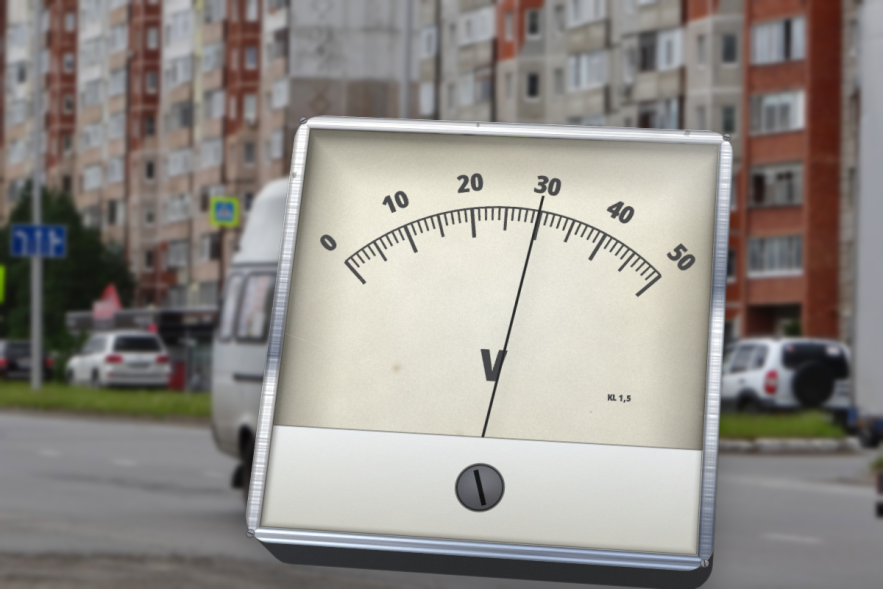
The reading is 30 V
